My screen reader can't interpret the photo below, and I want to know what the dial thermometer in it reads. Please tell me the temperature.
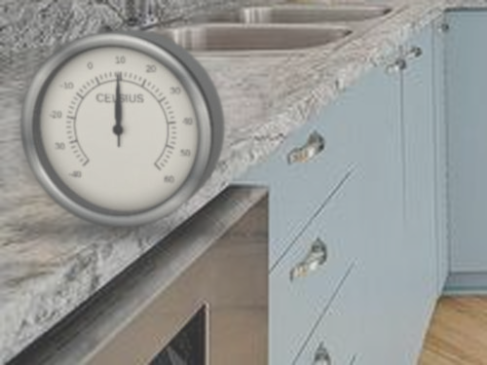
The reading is 10 °C
